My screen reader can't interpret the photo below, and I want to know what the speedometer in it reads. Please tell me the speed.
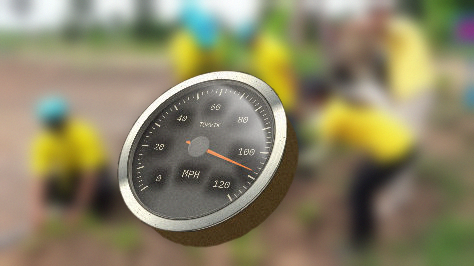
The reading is 108 mph
